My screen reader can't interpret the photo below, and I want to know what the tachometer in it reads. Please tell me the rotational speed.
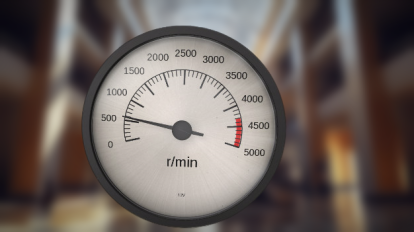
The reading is 600 rpm
